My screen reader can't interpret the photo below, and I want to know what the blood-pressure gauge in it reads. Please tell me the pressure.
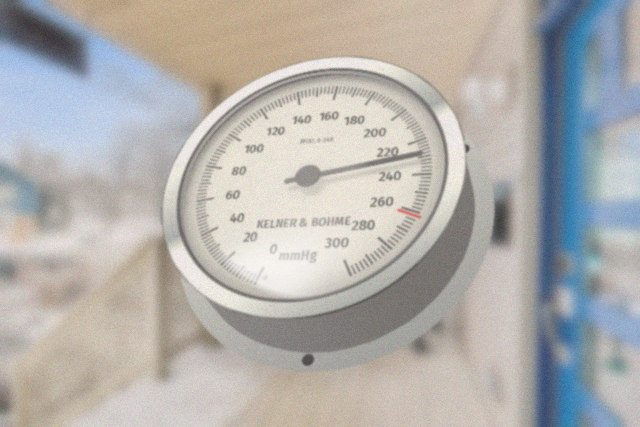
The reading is 230 mmHg
